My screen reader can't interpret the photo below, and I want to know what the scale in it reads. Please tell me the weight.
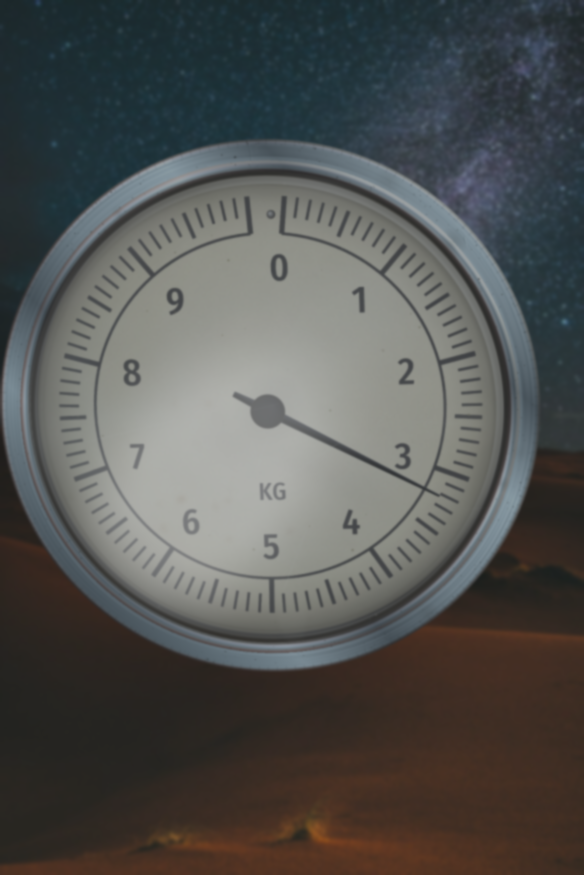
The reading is 3.2 kg
